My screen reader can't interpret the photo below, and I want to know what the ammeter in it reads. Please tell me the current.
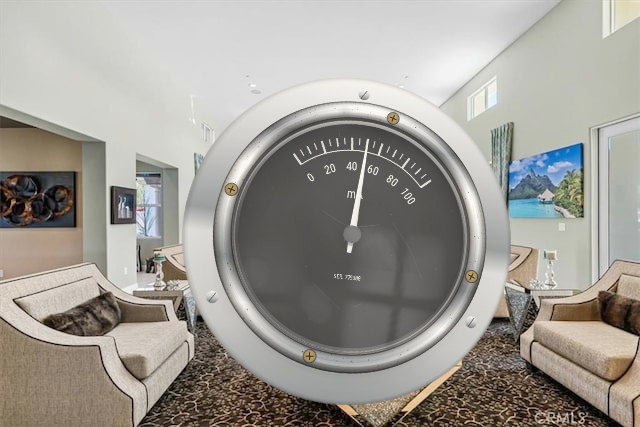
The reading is 50 mA
